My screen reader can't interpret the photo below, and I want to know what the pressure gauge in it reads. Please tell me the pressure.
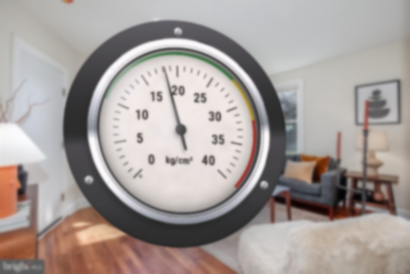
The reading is 18 kg/cm²
